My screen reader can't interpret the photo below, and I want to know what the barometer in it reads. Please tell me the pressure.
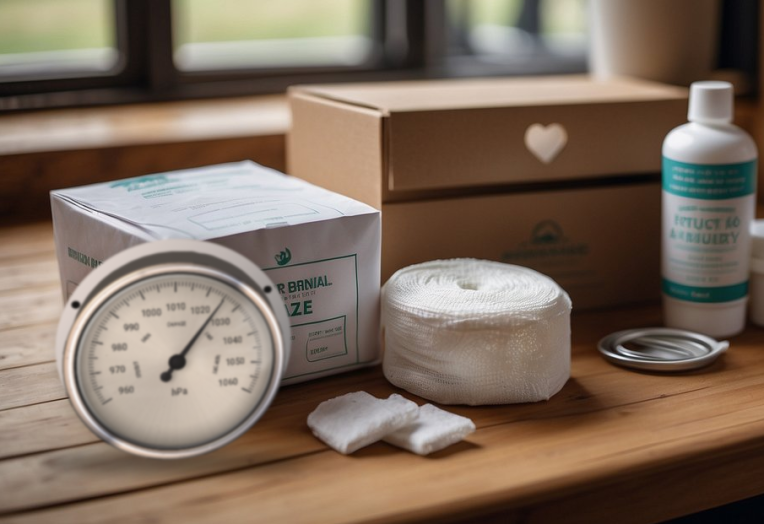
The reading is 1025 hPa
